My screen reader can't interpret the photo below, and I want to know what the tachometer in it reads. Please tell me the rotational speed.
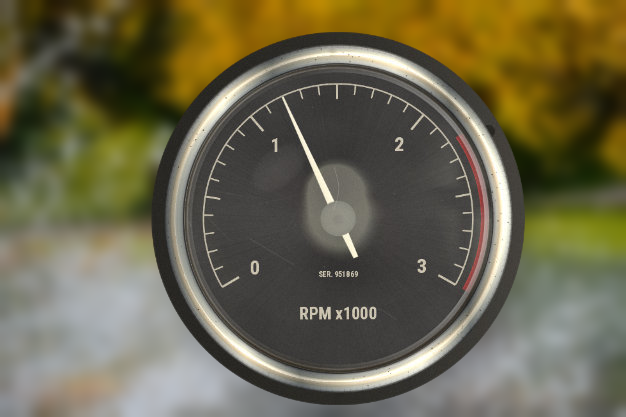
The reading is 1200 rpm
